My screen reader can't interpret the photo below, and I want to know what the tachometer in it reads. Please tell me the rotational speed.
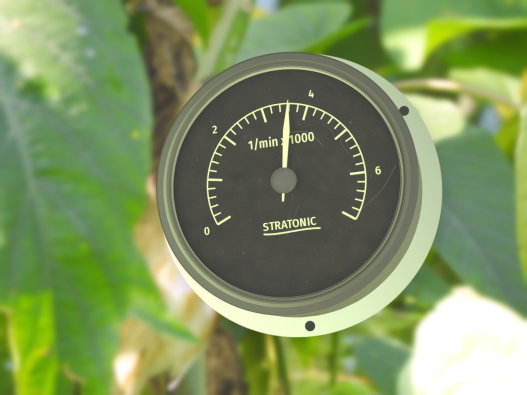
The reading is 3600 rpm
